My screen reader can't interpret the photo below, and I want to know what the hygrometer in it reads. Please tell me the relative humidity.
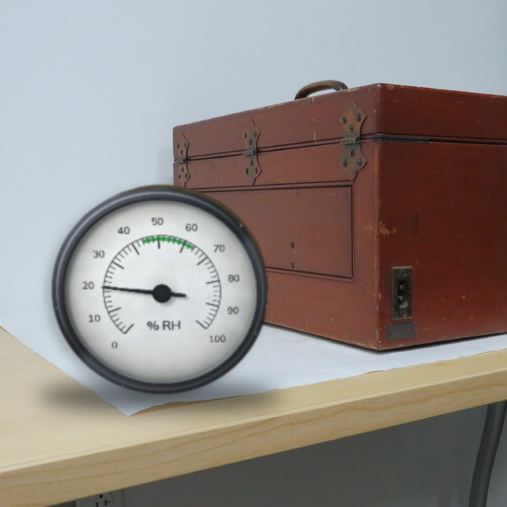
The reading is 20 %
